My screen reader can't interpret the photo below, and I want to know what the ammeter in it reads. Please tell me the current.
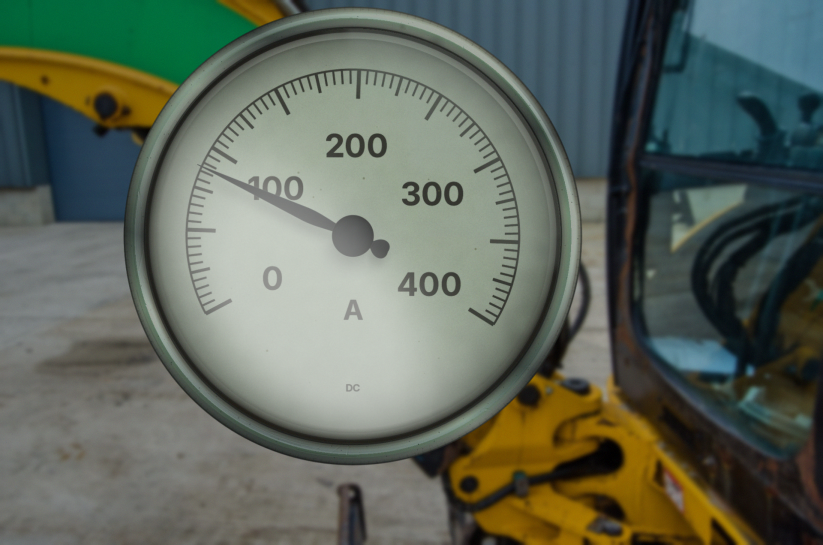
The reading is 87.5 A
